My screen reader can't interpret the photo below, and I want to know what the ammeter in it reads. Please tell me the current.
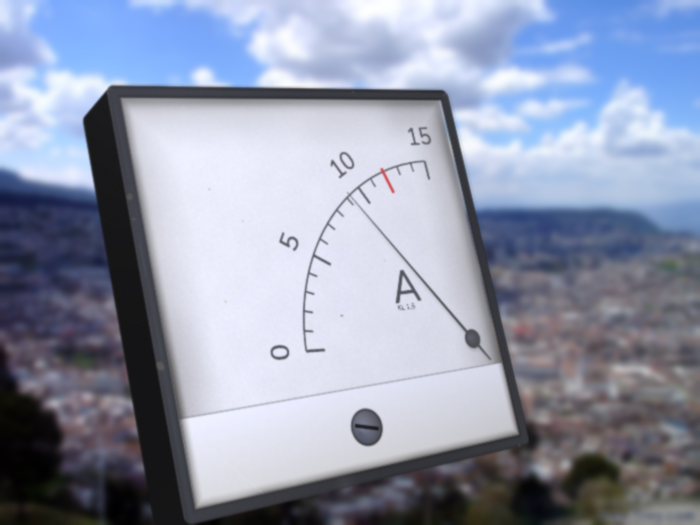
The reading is 9 A
